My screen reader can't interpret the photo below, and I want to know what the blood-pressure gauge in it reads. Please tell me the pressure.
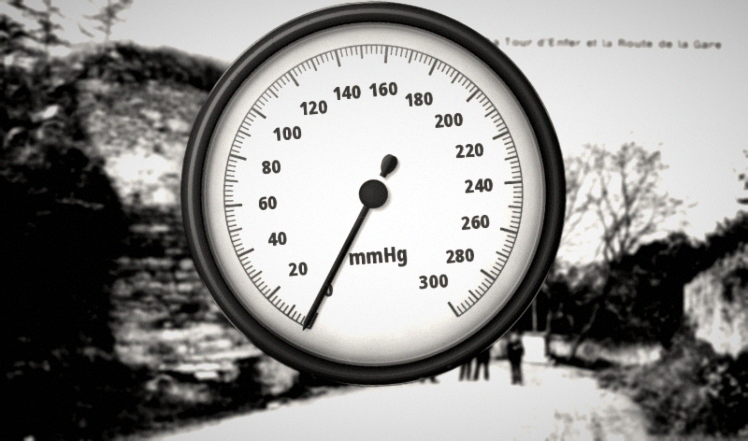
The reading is 2 mmHg
